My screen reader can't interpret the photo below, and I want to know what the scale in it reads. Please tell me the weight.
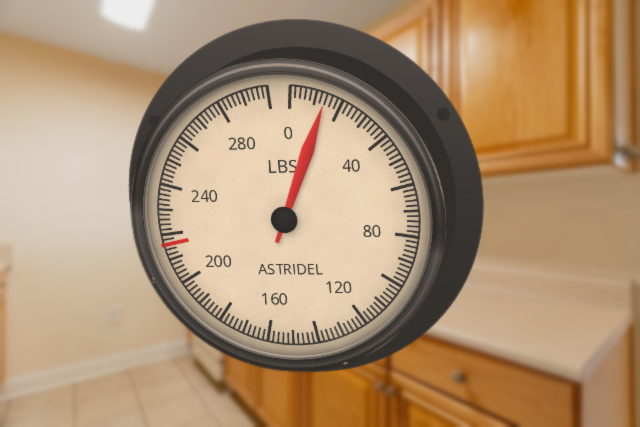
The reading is 14 lb
